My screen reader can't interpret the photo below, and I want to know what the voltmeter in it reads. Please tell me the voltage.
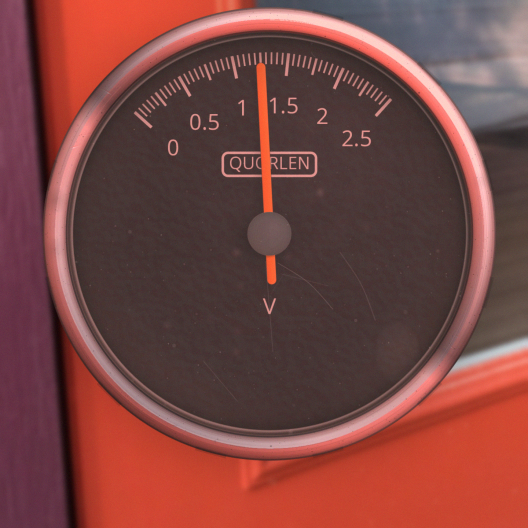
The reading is 1.25 V
